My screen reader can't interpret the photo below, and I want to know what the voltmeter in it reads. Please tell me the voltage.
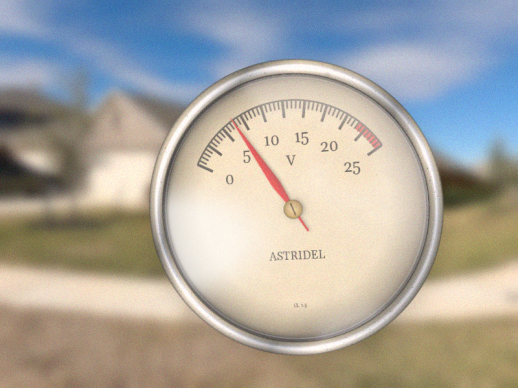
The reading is 6.5 V
